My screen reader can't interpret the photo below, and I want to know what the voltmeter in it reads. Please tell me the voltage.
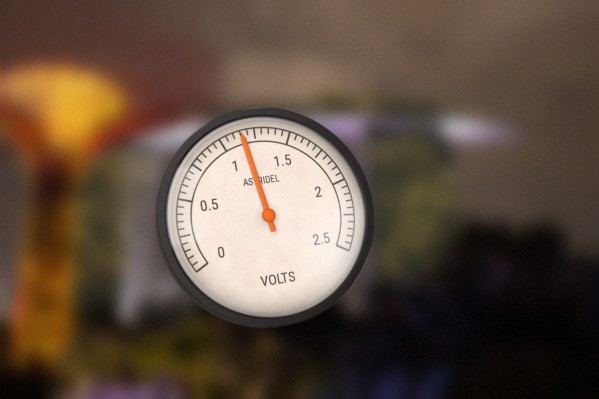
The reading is 1.15 V
